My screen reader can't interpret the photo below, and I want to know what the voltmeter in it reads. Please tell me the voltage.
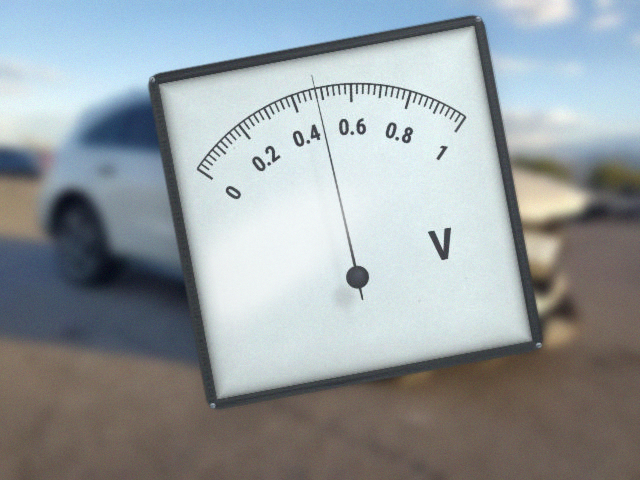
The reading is 0.48 V
